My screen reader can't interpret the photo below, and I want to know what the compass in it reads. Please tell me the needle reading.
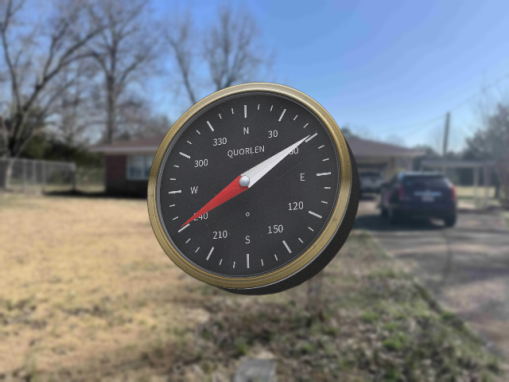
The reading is 240 °
